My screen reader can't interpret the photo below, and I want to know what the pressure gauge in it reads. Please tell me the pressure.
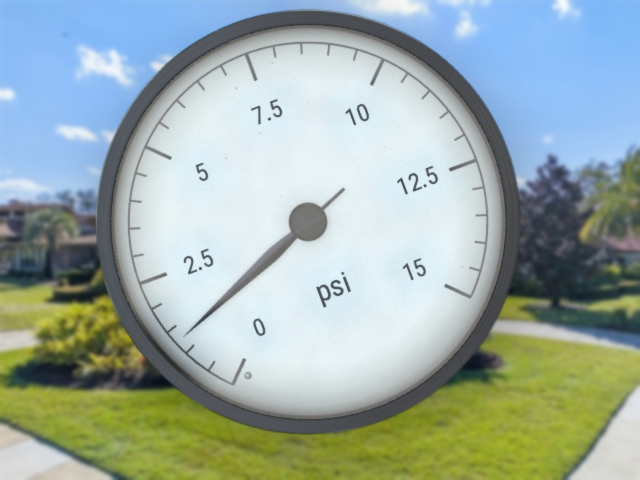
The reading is 1.25 psi
